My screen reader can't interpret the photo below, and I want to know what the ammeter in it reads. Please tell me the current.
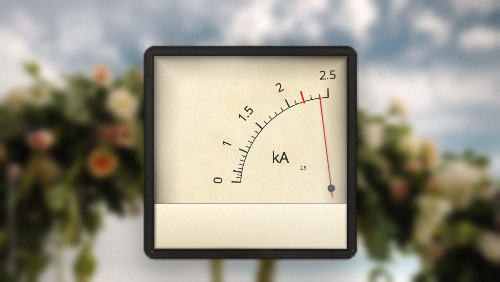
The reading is 2.4 kA
